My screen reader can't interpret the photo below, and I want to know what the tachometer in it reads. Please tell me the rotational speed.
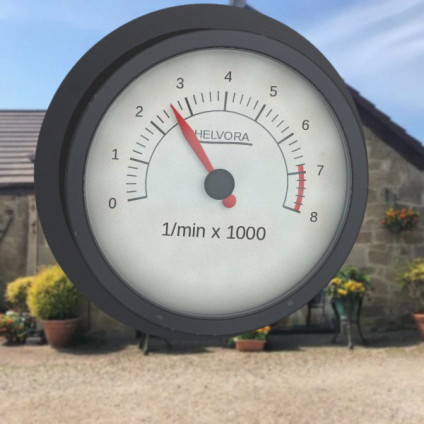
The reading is 2600 rpm
